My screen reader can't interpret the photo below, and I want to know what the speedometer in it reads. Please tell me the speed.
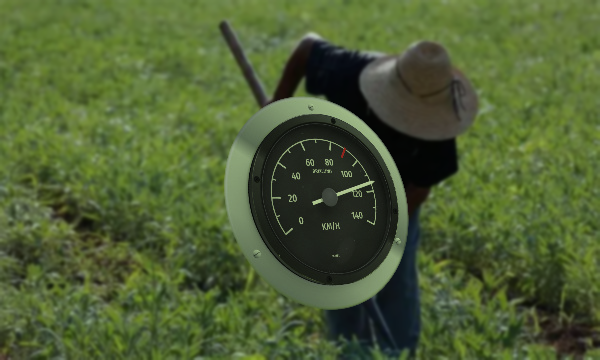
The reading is 115 km/h
